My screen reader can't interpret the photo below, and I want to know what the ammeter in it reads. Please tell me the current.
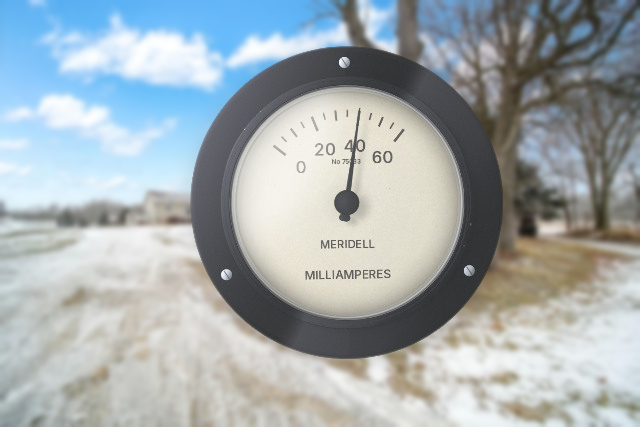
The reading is 40 mA
